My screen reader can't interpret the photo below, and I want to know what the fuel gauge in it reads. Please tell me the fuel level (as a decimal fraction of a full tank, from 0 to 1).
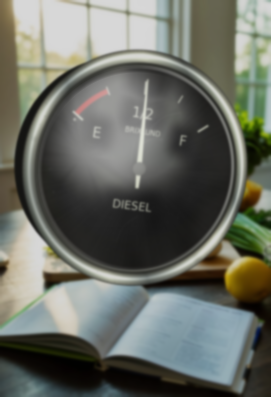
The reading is 0.5
